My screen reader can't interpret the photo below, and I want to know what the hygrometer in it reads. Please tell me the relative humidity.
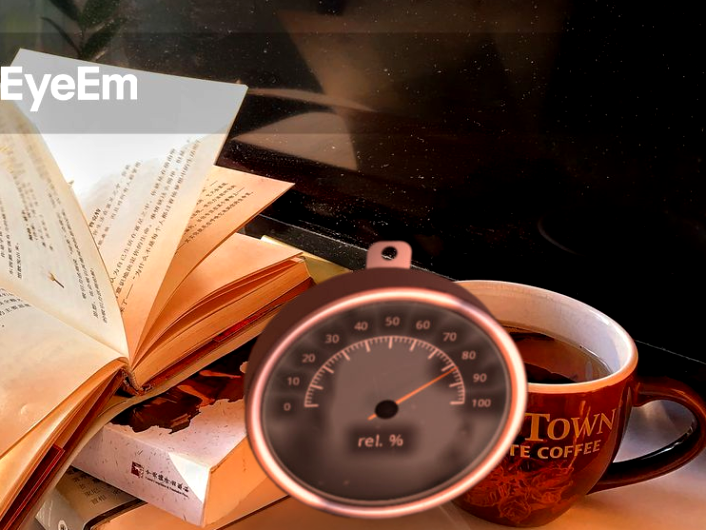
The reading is 80 %
